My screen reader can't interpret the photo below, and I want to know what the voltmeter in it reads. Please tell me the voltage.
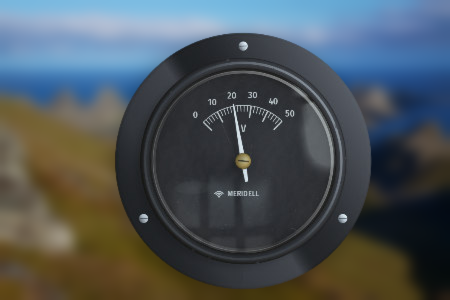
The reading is 20 V
